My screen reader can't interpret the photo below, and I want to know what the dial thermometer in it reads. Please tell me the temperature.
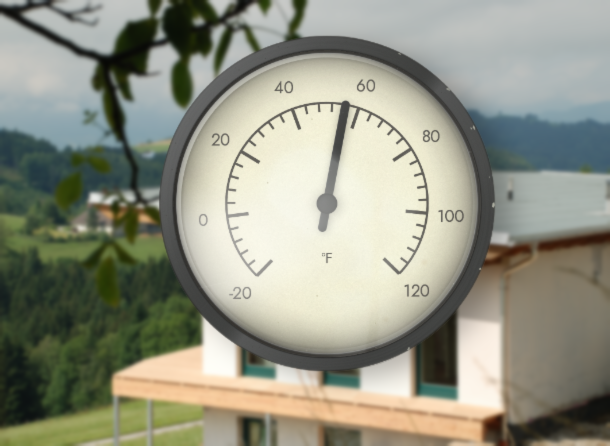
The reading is 56 °F
